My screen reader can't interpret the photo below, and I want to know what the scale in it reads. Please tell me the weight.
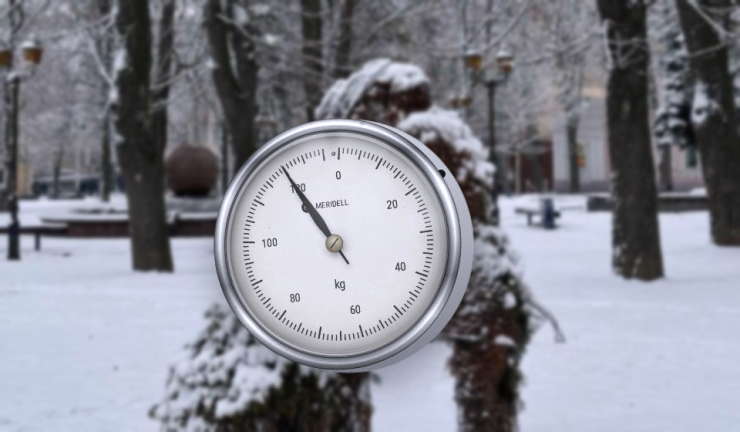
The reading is 120 kg
